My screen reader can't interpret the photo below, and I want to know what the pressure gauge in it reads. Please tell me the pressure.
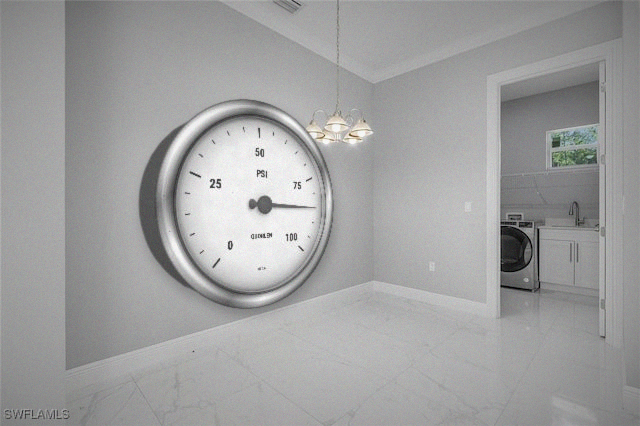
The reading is 85 psi
